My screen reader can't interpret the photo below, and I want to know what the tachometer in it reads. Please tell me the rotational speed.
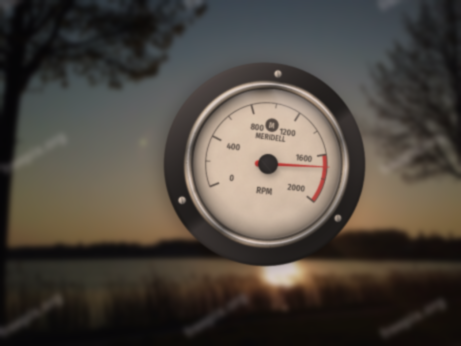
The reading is 1700 rpm
